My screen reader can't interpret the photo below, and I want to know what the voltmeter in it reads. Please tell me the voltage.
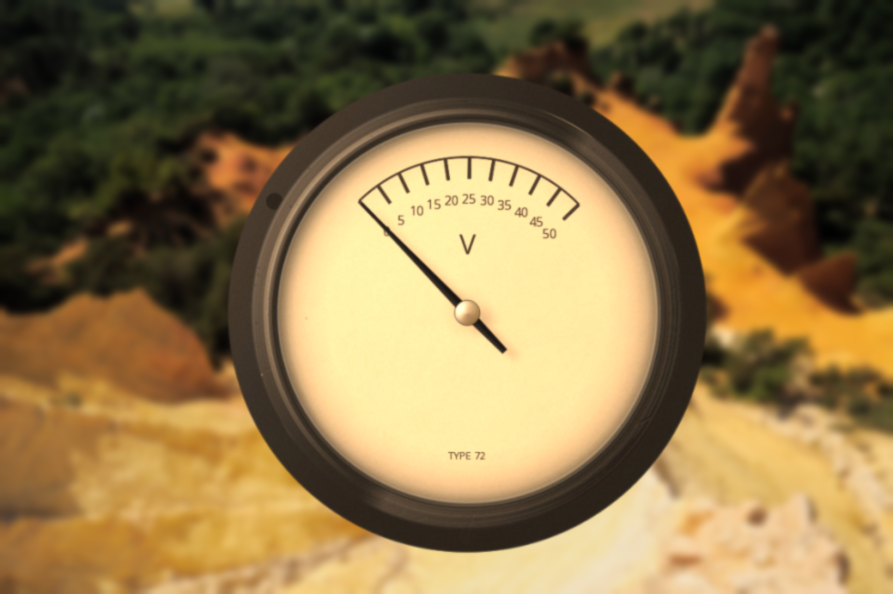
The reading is 0 V
